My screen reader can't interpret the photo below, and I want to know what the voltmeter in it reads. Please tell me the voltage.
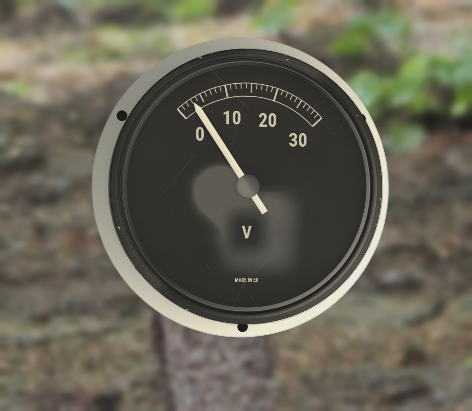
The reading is 3 V
